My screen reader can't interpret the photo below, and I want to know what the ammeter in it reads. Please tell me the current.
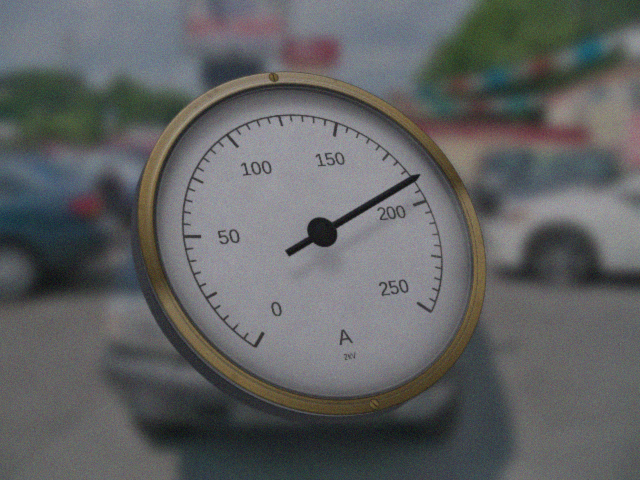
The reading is 190 A
